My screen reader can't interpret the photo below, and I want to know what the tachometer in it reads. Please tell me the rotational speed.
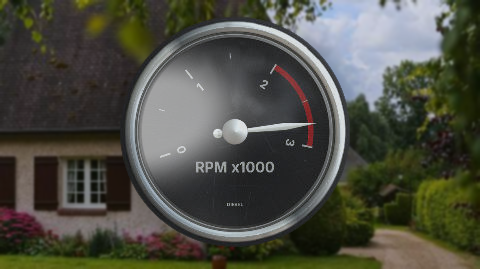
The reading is 2750 rpm
